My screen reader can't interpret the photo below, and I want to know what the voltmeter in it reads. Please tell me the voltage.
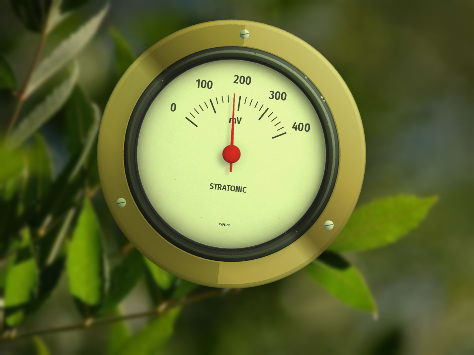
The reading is 180 mV
